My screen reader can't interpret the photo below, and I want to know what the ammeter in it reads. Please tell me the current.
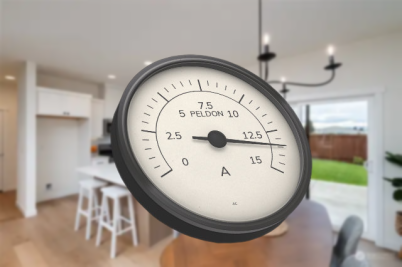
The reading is 13.5 A
